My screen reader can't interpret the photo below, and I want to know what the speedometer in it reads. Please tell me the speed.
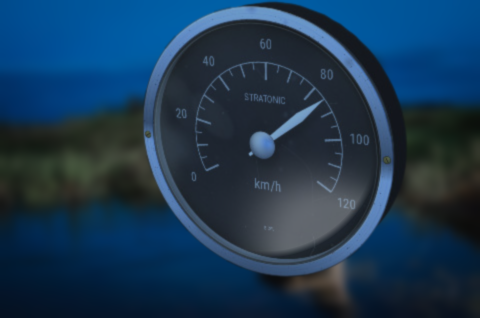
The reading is 85 km/h
